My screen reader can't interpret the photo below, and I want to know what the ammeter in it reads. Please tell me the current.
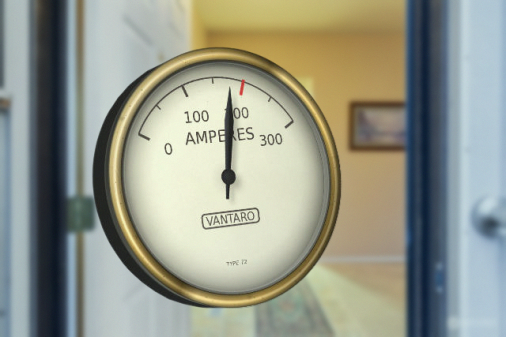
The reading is 175 A
